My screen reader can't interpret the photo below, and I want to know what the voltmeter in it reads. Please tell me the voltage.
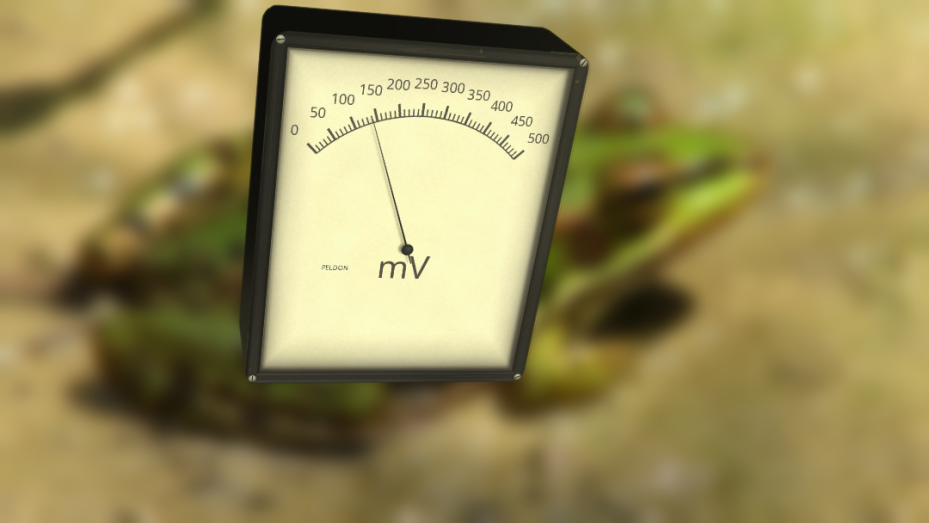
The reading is 140 mV
